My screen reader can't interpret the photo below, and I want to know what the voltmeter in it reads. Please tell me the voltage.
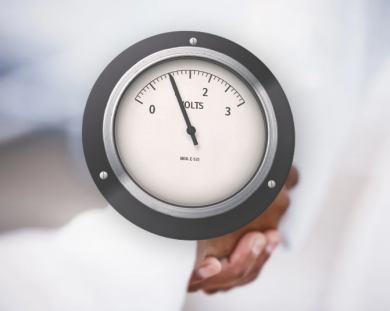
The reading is 1 V
